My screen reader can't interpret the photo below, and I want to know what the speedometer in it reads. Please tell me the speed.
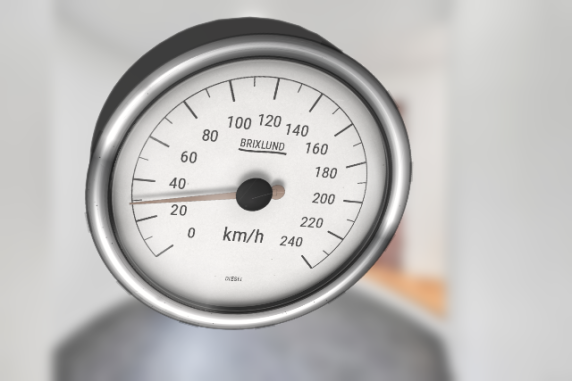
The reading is 30 km/h
